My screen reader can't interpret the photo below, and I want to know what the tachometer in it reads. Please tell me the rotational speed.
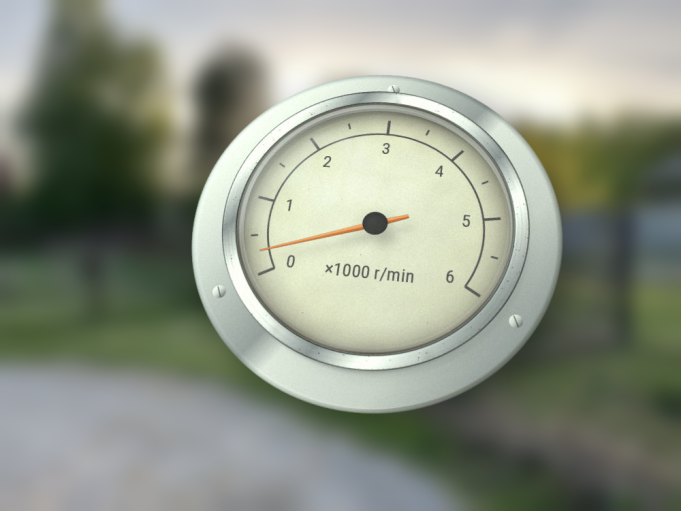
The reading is 250 rpm
